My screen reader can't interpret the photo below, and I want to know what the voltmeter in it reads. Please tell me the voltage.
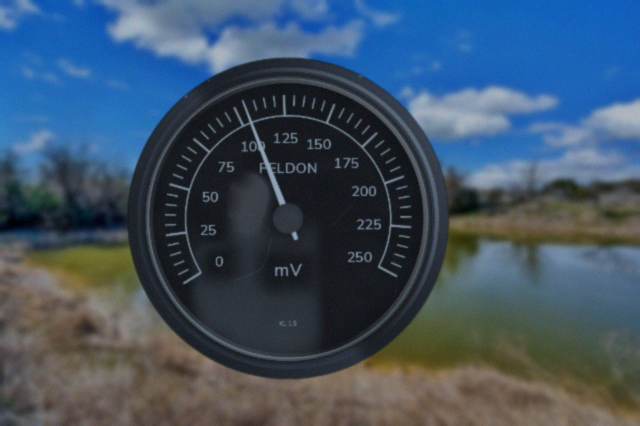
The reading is 105 mV
